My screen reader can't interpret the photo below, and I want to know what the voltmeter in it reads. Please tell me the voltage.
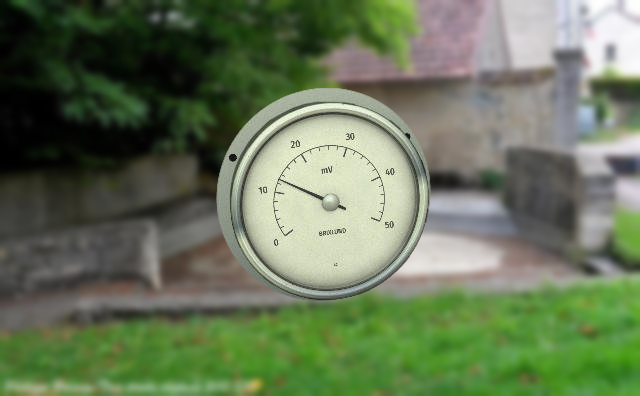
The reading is 13 mV
